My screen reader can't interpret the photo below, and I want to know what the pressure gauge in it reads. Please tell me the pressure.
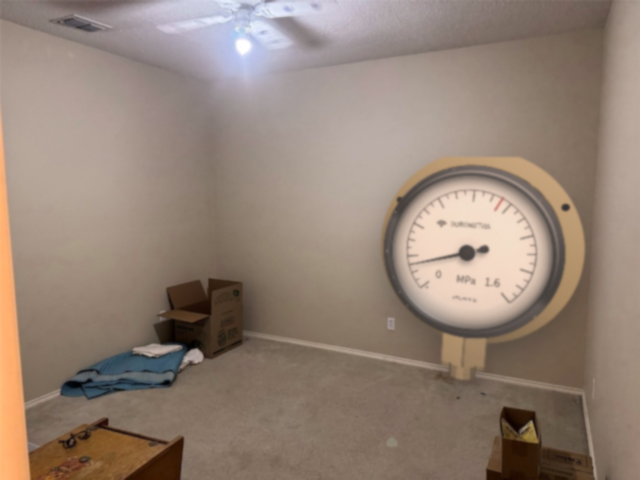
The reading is 0.15 MPa
